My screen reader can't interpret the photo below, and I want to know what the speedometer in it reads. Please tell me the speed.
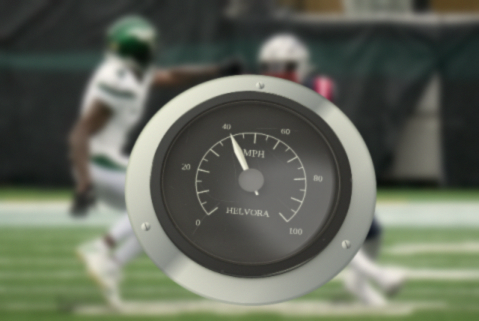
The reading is 40 mph
